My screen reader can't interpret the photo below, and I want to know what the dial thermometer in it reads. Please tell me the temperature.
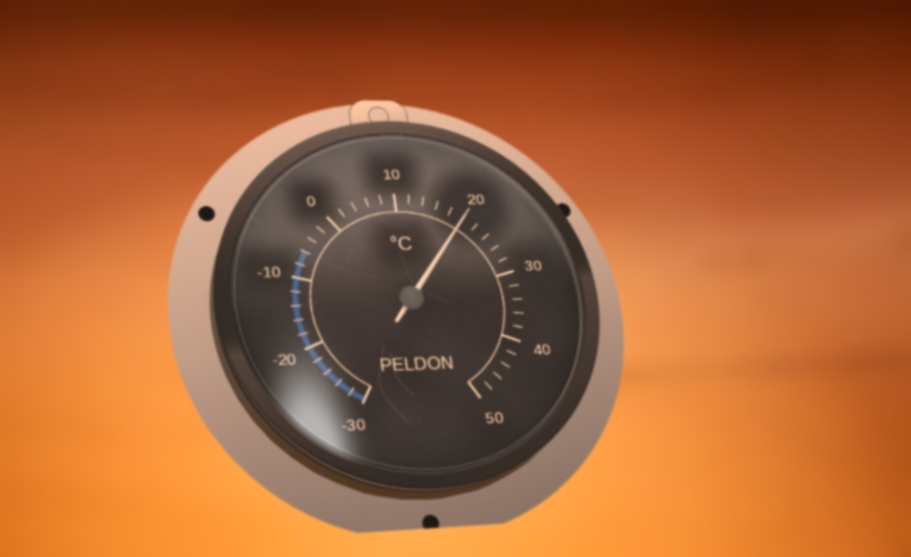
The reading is 20 °C
